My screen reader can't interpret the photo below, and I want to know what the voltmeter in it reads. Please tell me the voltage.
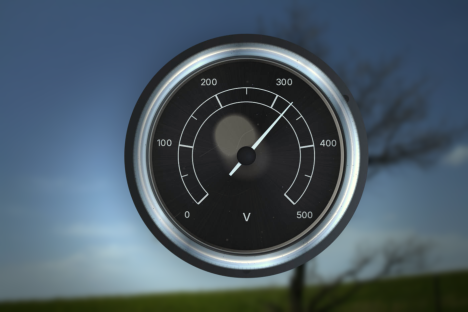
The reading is 325 V
